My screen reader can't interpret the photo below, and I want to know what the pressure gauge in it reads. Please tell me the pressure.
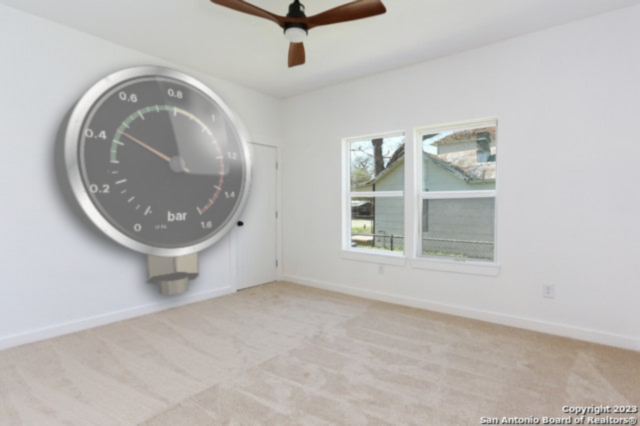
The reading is 0.45 bar
